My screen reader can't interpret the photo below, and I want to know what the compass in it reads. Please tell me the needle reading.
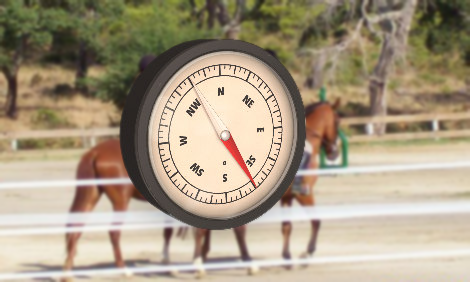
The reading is 150 °
